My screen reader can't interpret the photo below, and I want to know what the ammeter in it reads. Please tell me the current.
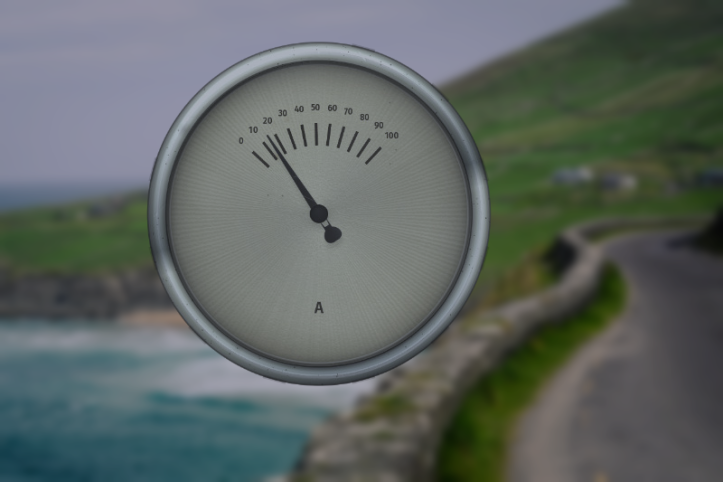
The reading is 15 A
